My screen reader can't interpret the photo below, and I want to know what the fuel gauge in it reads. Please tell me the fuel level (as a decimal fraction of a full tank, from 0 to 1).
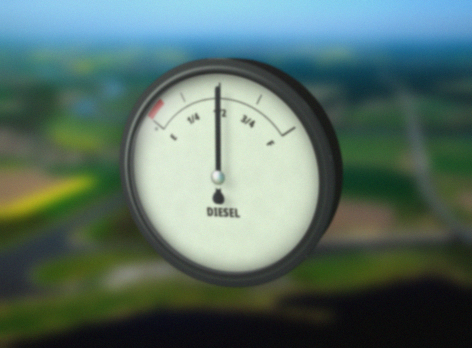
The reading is 0.5
